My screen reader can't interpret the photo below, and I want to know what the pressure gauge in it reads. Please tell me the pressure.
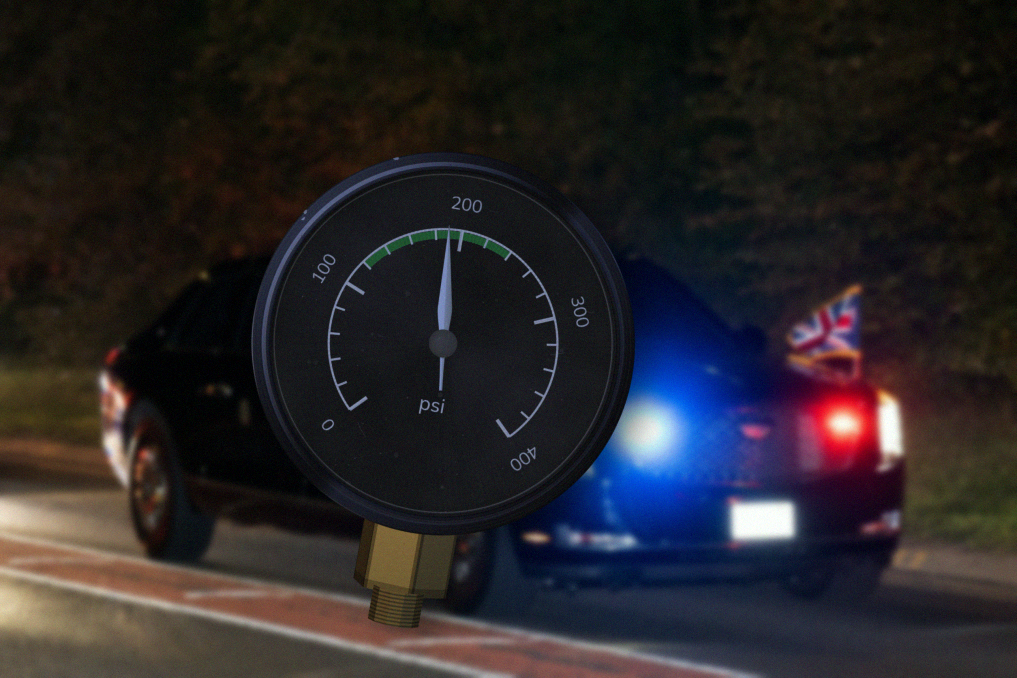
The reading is 190 psi
